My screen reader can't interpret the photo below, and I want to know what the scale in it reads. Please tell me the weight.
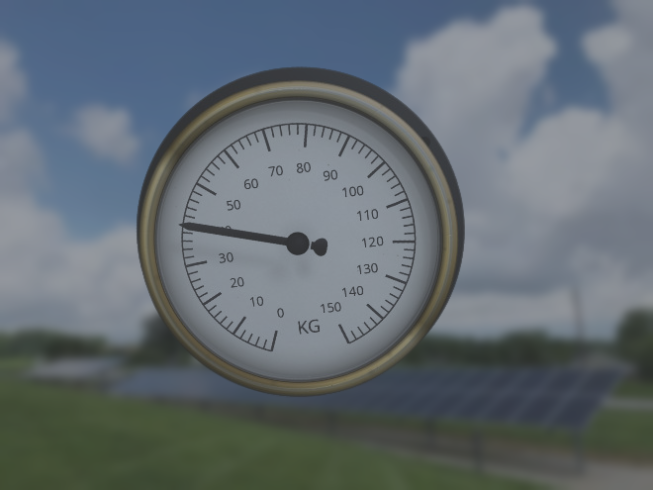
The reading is 40 kg
